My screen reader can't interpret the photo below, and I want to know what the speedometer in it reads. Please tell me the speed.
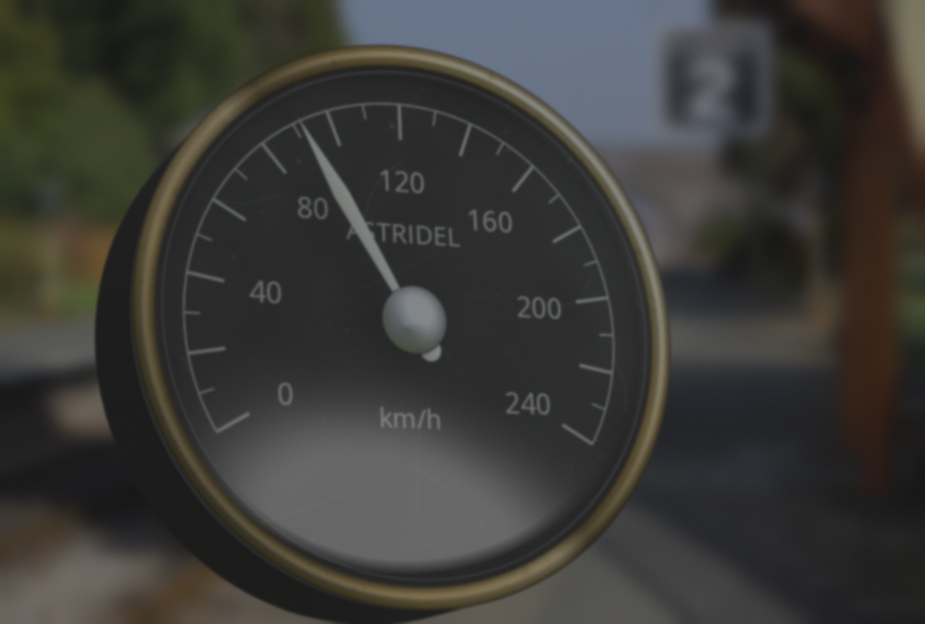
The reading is 90 km/h
